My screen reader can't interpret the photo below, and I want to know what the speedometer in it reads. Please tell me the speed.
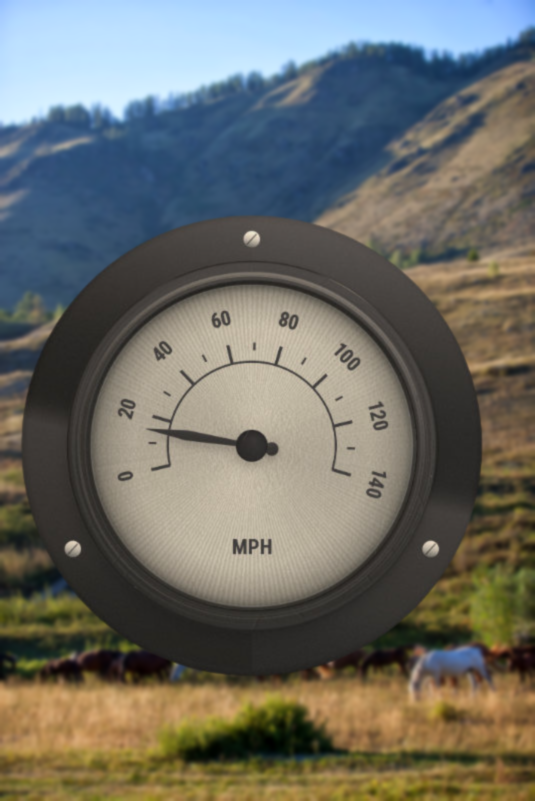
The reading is 15 mph
